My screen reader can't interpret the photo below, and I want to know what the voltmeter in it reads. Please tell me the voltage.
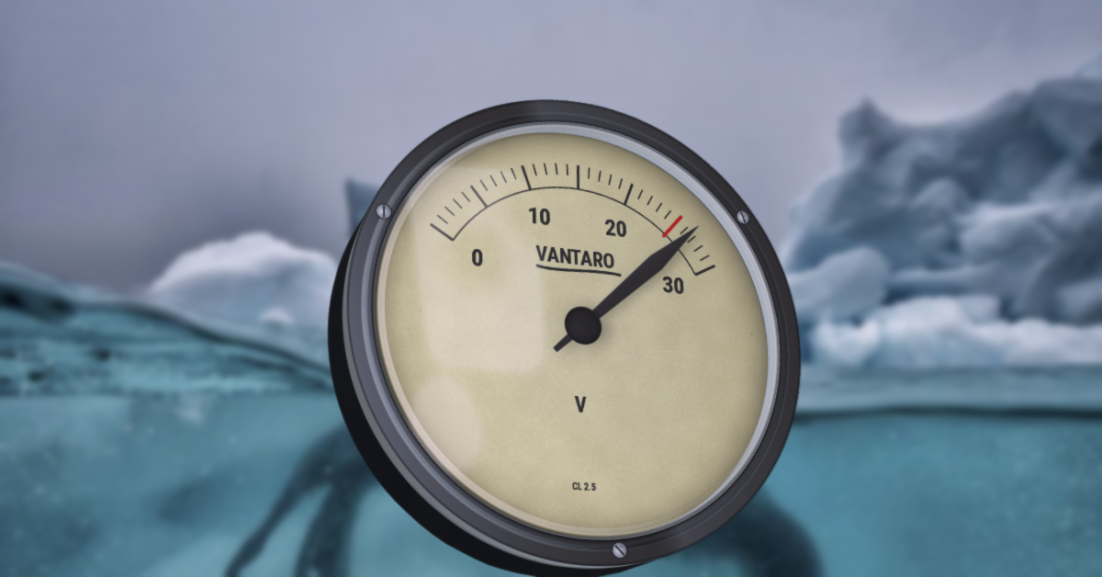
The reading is 26.5 V
